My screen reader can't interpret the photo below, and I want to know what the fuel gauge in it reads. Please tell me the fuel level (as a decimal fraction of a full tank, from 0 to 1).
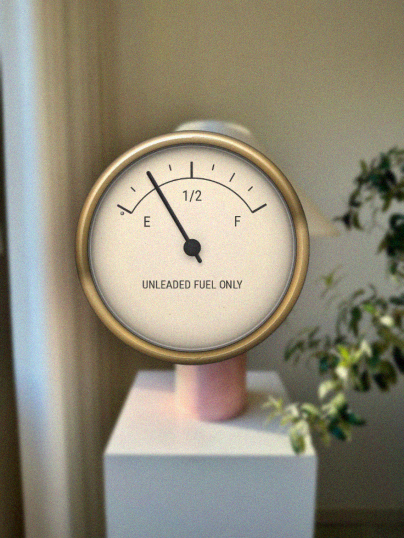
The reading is 0.25
